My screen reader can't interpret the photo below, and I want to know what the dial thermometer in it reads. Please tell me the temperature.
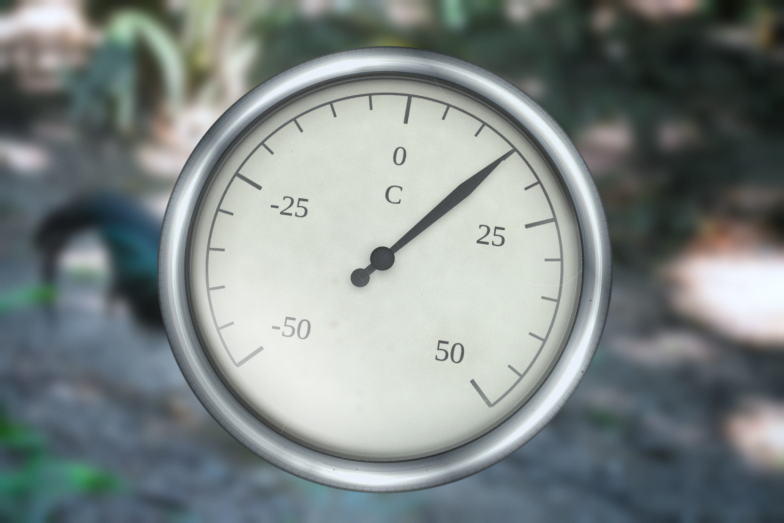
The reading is 15 °C
